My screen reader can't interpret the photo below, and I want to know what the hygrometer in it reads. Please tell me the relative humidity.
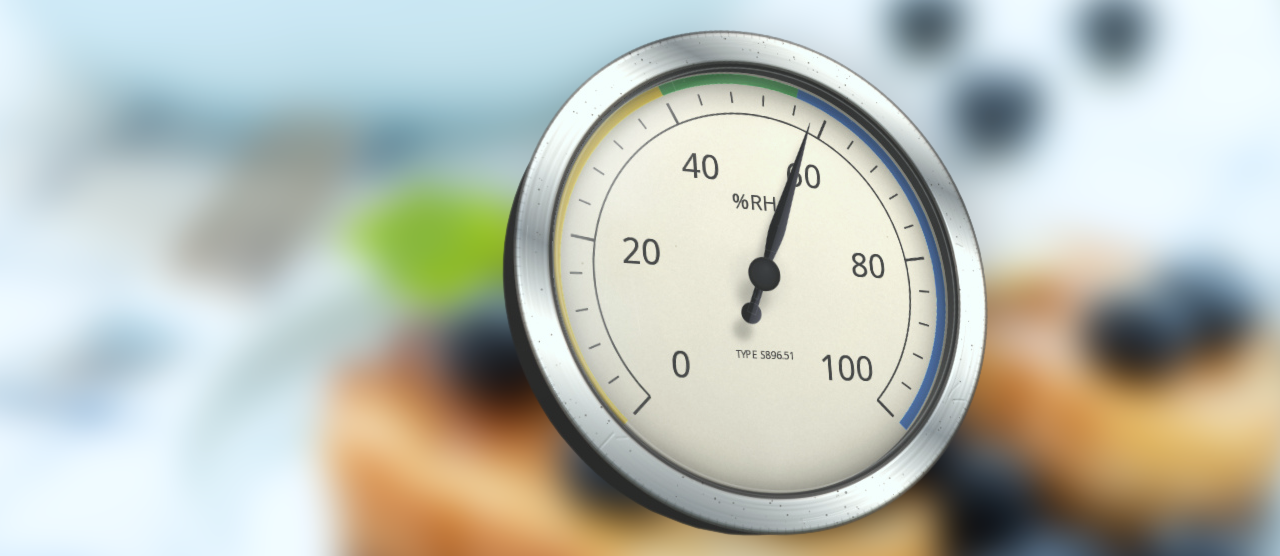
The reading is 58 %
